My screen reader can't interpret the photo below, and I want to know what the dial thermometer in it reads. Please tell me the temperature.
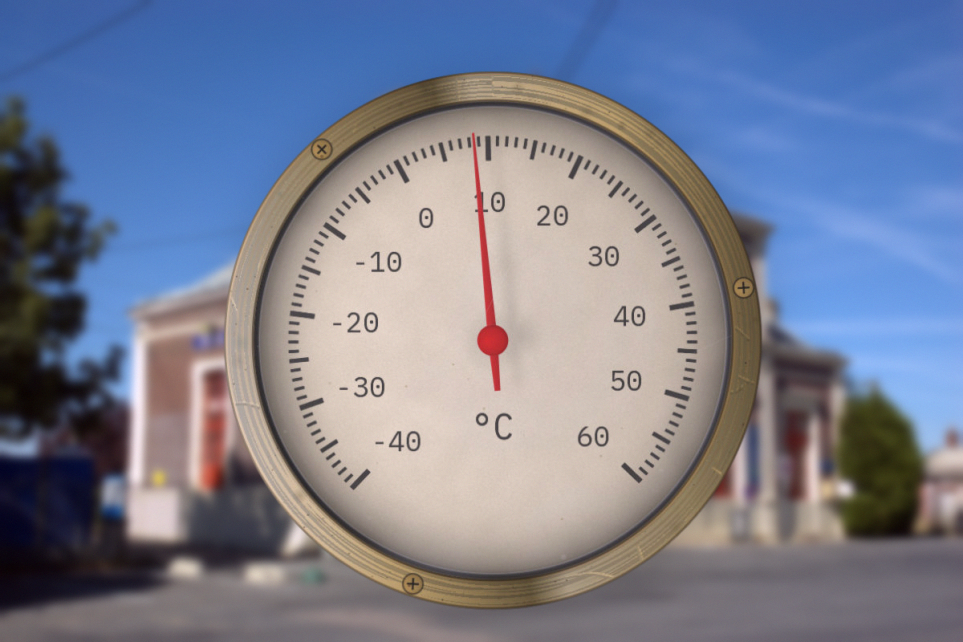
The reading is 8.5 °C
